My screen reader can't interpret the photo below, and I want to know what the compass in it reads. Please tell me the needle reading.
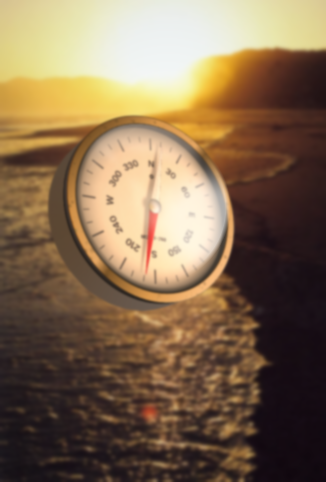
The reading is 190 °
